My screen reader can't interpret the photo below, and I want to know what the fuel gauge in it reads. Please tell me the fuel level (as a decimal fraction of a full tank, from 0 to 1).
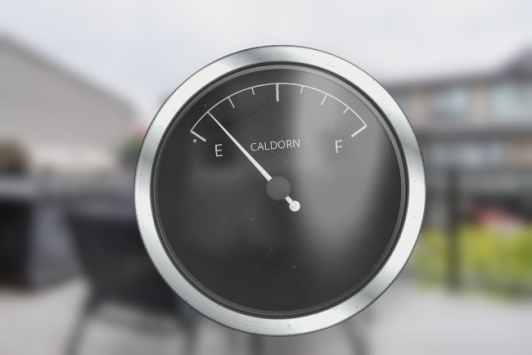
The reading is 0.125
